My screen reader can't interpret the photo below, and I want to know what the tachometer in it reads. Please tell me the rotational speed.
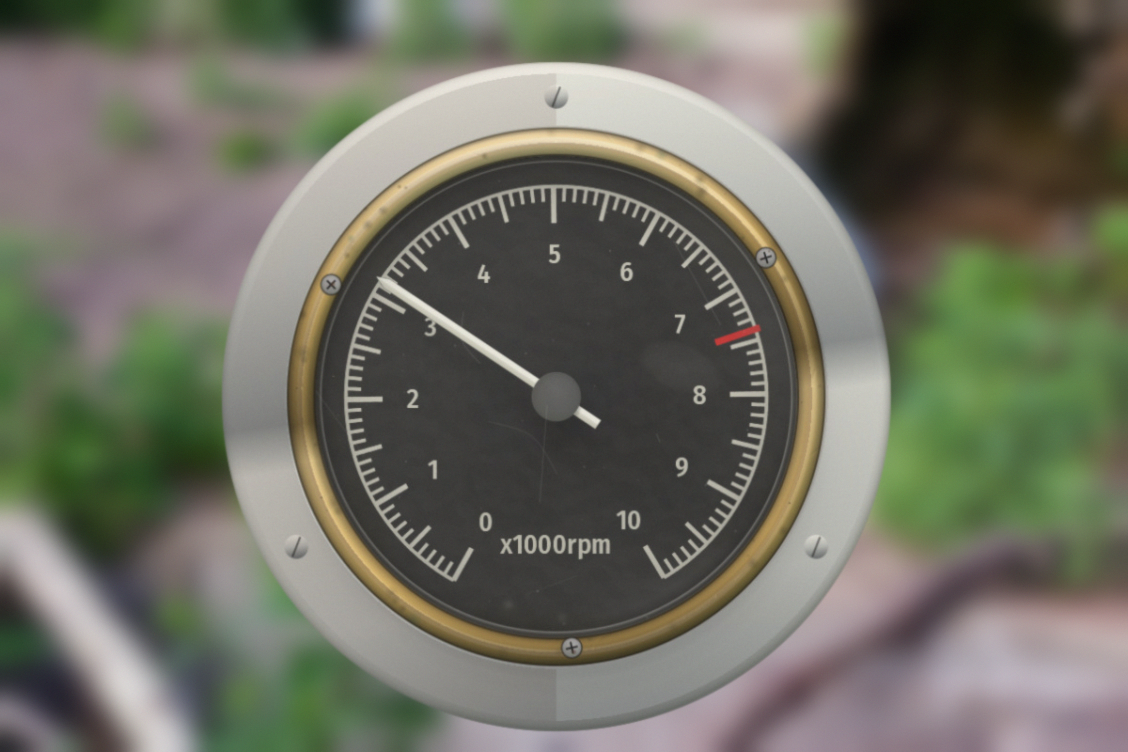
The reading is 3150 rpm
